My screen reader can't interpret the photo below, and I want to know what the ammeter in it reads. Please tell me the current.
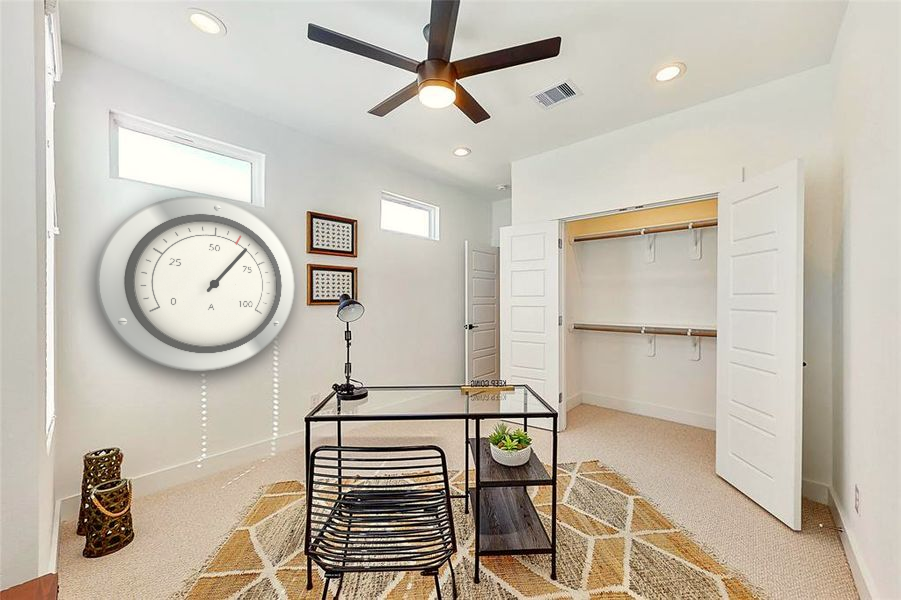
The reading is 65 A
